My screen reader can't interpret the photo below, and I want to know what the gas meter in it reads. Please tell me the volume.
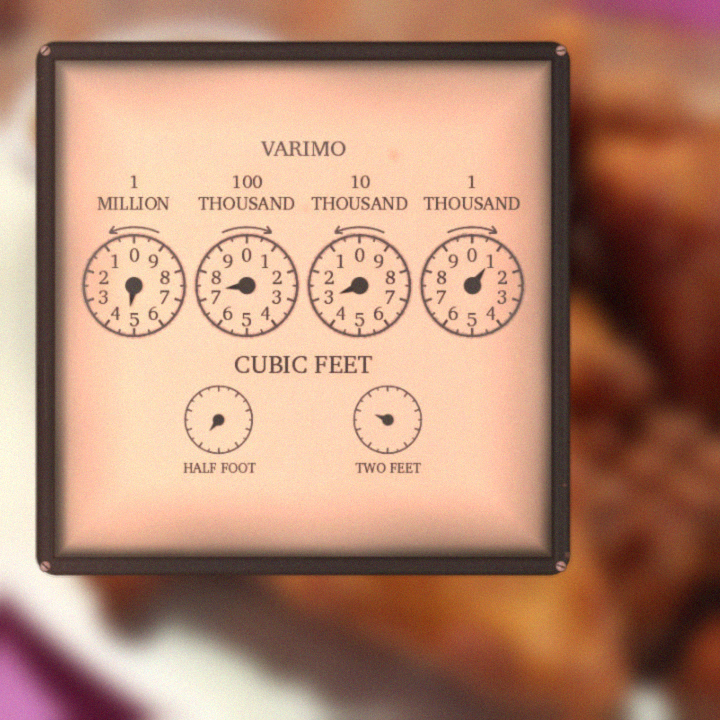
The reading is 473100 ft³
